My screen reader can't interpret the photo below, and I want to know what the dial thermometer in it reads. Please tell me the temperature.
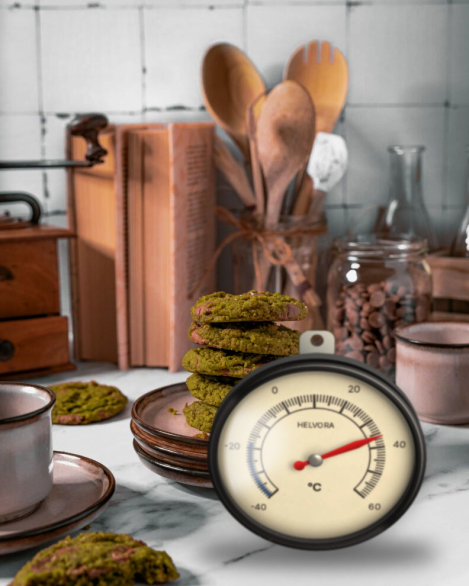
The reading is 35 °C
